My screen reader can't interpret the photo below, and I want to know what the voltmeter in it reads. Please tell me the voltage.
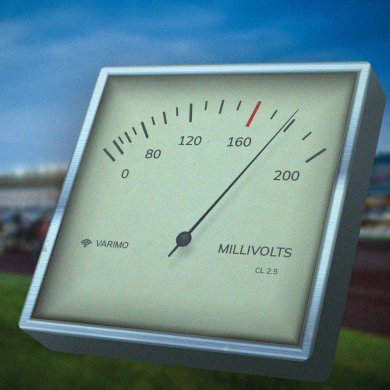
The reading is 180 mV
